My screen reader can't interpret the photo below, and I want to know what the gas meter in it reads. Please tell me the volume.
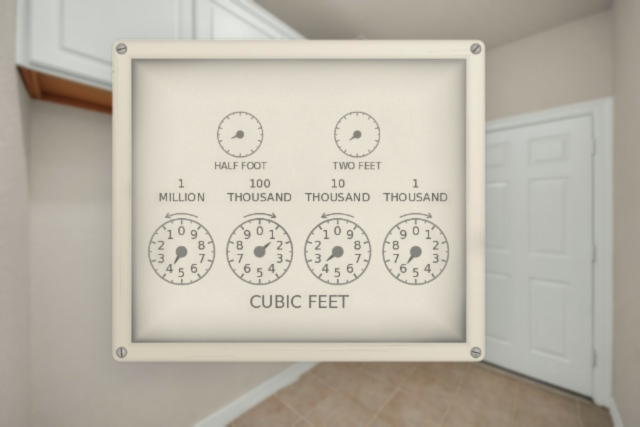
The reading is 413600 ft³
